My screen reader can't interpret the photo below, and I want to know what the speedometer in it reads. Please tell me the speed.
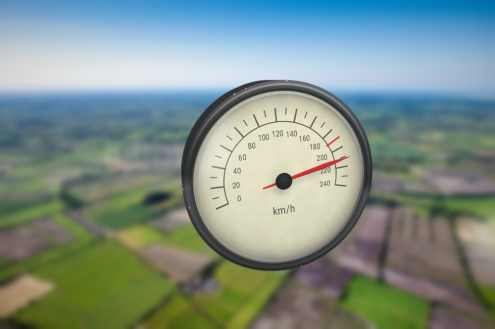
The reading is 210 km/h
